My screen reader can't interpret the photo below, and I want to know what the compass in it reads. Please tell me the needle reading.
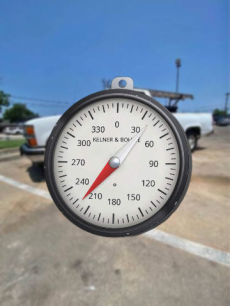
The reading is 220 °
